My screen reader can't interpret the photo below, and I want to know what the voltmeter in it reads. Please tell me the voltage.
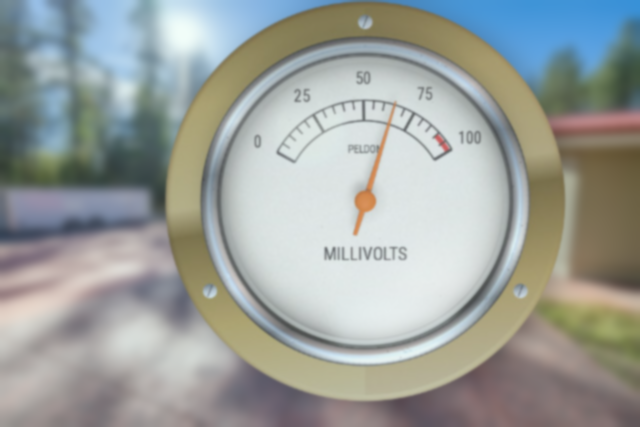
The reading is 65 mV
